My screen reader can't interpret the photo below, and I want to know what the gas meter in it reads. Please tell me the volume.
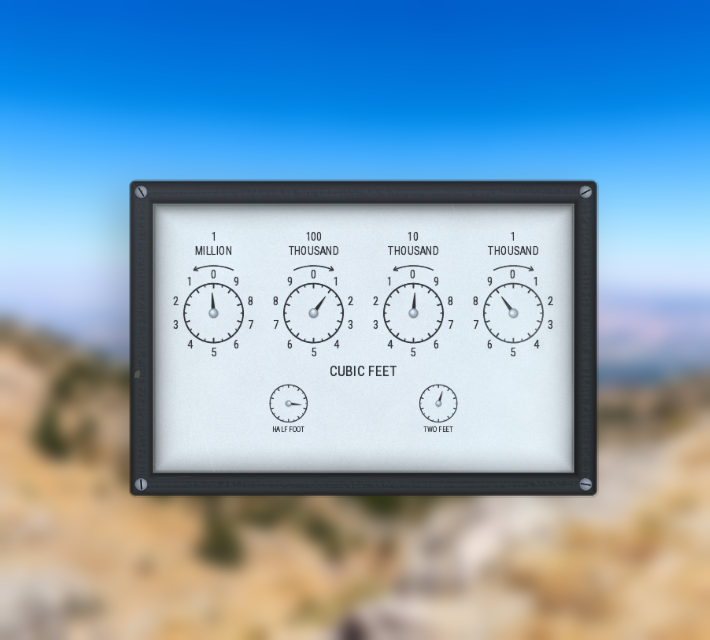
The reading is 9900 ft³
